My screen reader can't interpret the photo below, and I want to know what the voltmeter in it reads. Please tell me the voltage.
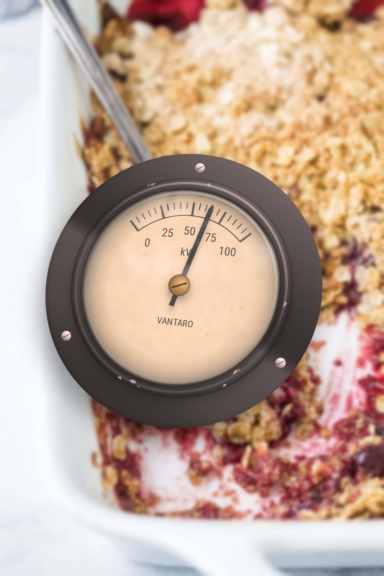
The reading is 65 kV
